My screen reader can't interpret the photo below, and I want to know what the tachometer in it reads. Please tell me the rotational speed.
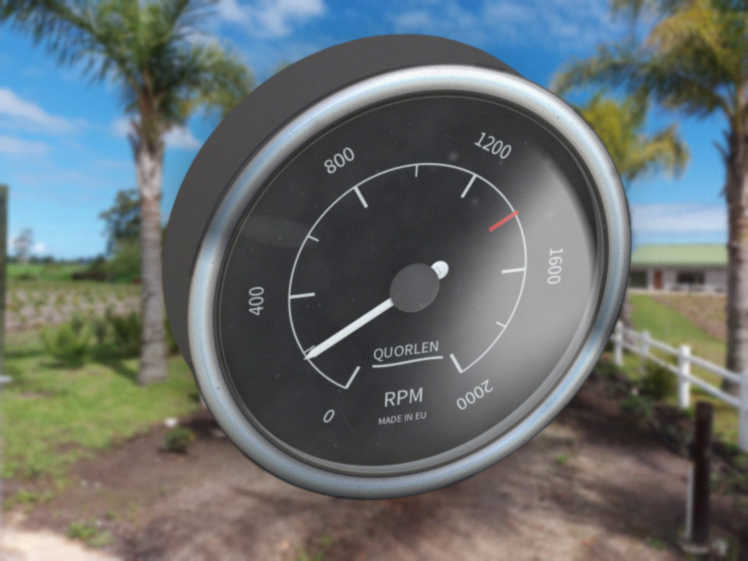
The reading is 200 rpm
